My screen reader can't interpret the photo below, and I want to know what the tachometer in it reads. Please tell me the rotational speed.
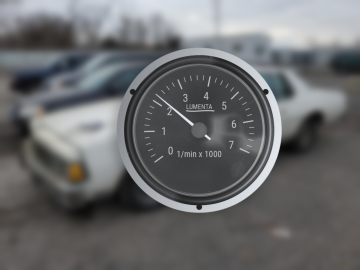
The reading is 2200 rpm
